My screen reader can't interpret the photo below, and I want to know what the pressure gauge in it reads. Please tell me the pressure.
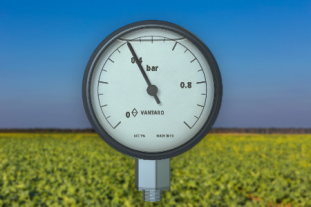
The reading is 0.4 bar
